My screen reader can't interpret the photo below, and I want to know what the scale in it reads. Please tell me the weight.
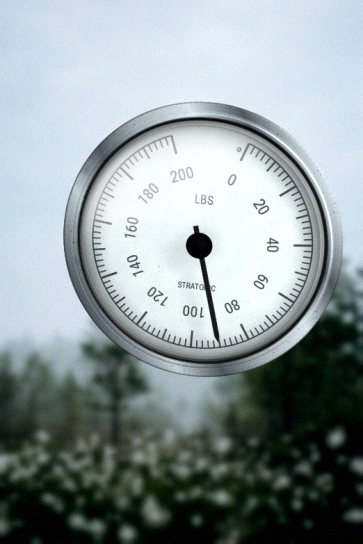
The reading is 90 lb
